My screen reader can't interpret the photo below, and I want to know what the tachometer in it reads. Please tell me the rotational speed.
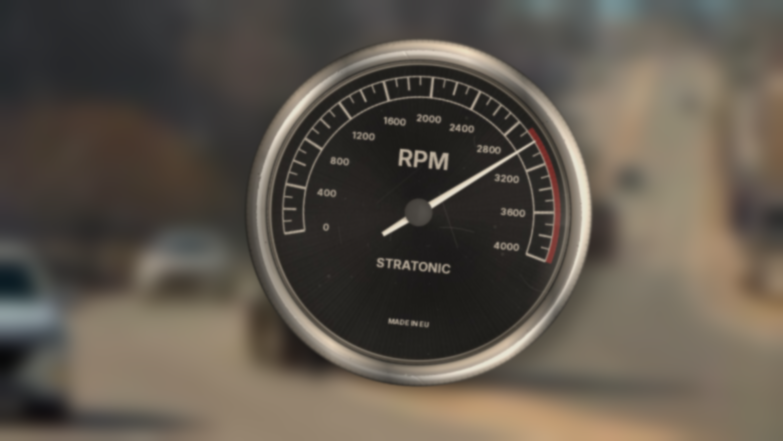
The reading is 3000 rpm
